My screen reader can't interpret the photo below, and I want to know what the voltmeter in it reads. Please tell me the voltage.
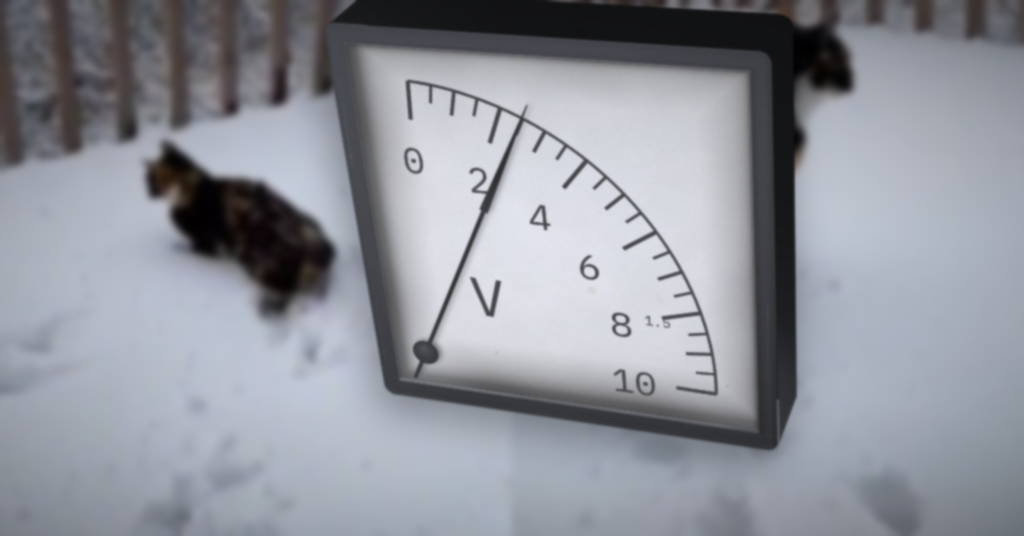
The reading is 2.5 V
